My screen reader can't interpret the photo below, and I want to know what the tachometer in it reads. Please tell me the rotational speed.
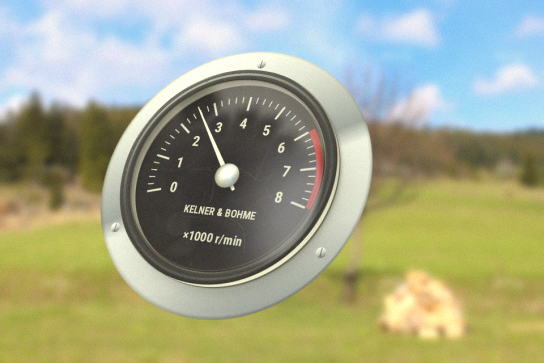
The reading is 2600 rpm
